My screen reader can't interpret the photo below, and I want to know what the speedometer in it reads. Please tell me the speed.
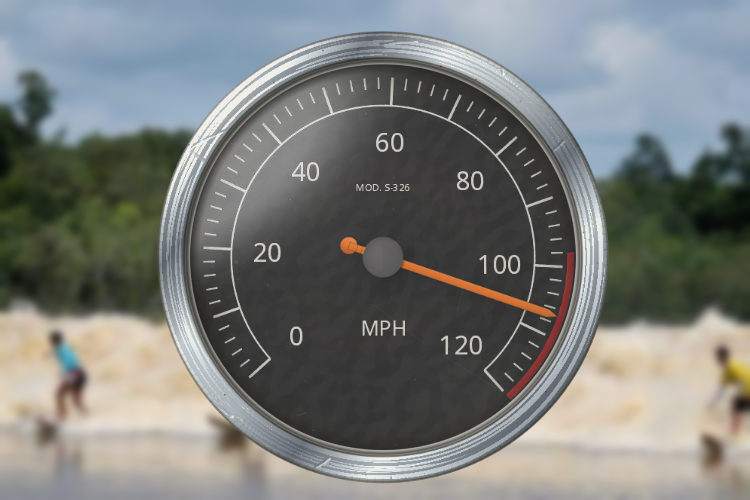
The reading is 107 mph
